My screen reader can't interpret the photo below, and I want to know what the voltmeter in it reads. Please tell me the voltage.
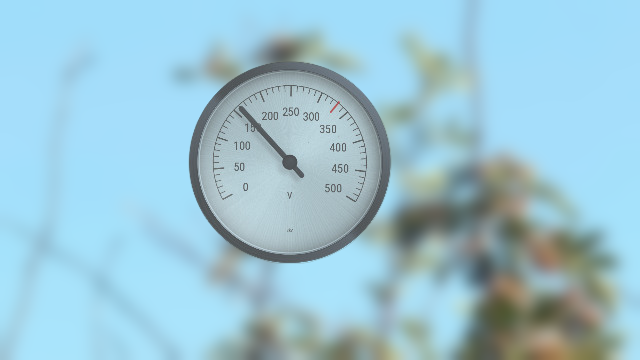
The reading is 160 V
